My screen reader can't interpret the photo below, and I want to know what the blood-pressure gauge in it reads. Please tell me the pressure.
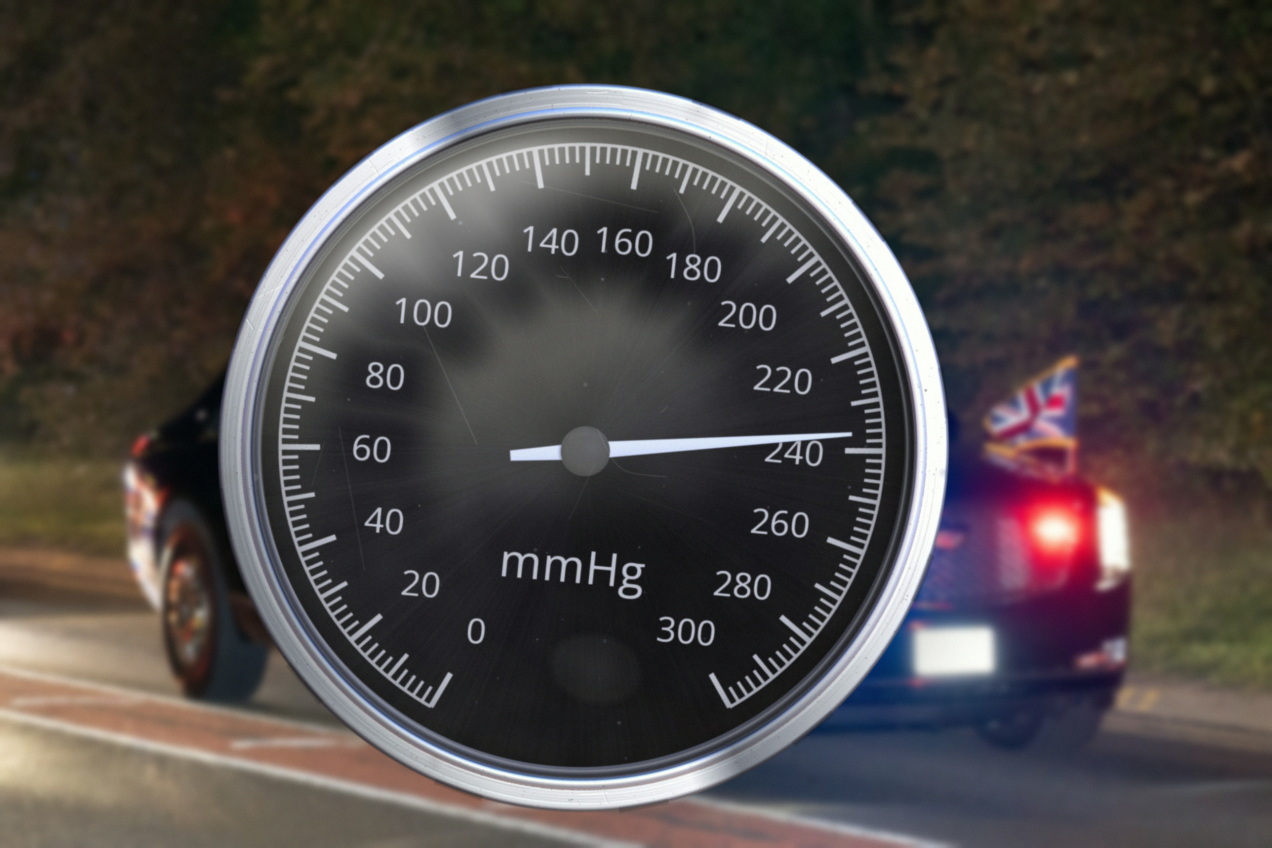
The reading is 236 mmHg
